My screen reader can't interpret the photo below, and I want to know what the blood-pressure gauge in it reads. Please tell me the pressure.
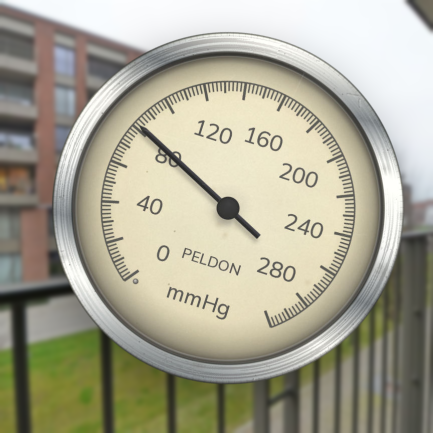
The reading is 82 mmHg
